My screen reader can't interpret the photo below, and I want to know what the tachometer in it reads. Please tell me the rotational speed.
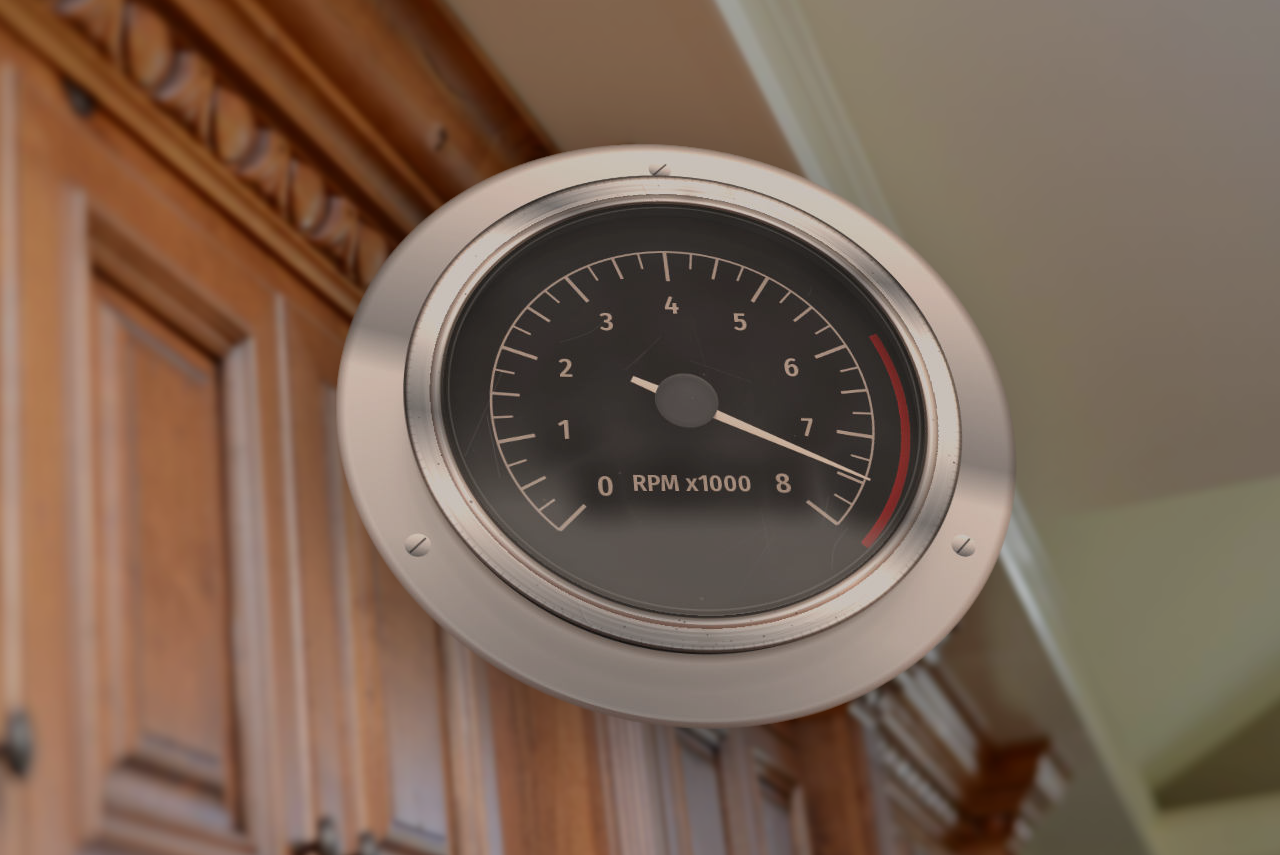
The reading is 7500 rpm
